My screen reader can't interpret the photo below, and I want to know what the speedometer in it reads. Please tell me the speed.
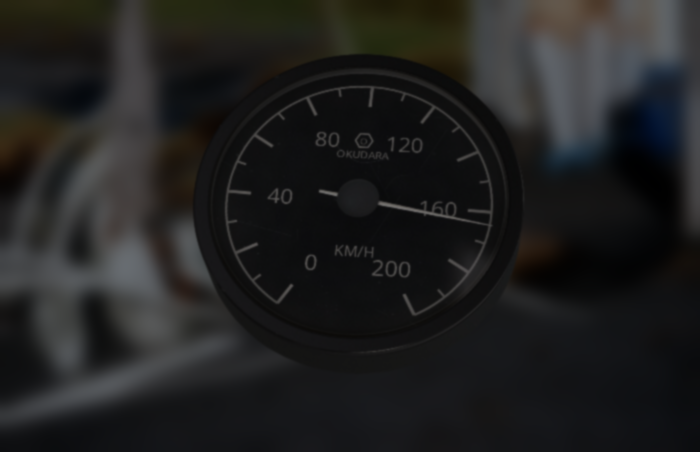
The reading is 165 km/h
